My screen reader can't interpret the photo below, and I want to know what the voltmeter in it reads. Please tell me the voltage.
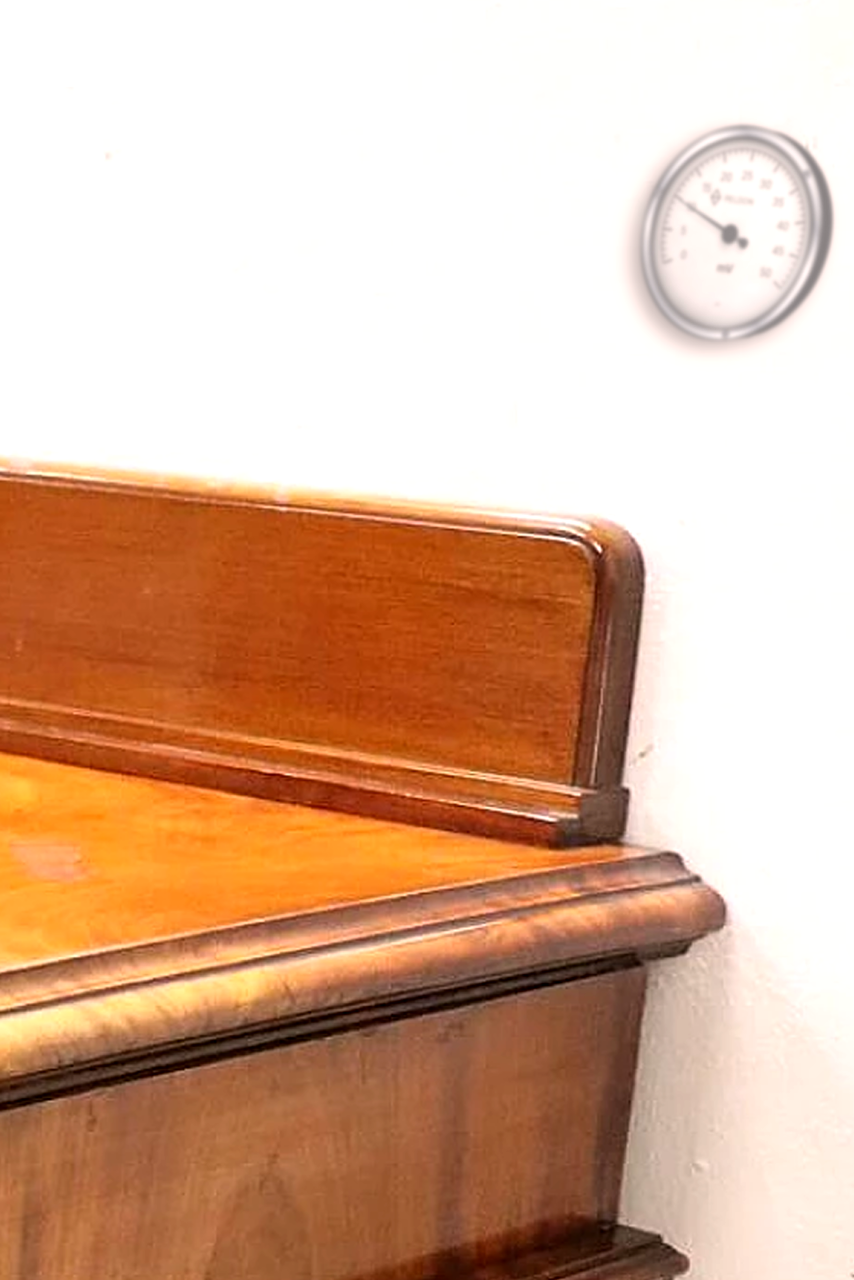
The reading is 10 mV
